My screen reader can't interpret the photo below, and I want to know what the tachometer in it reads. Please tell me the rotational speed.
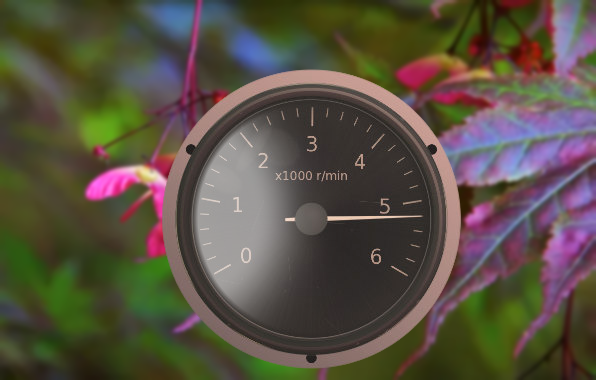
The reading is 5200 rpm
